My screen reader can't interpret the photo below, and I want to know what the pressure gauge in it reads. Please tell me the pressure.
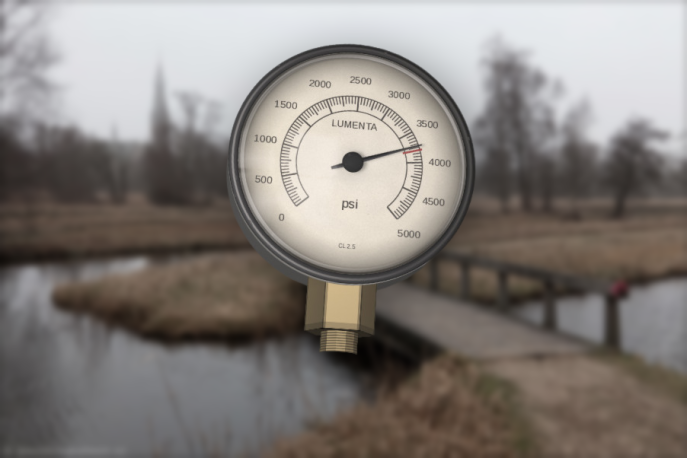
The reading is 3750 psi
